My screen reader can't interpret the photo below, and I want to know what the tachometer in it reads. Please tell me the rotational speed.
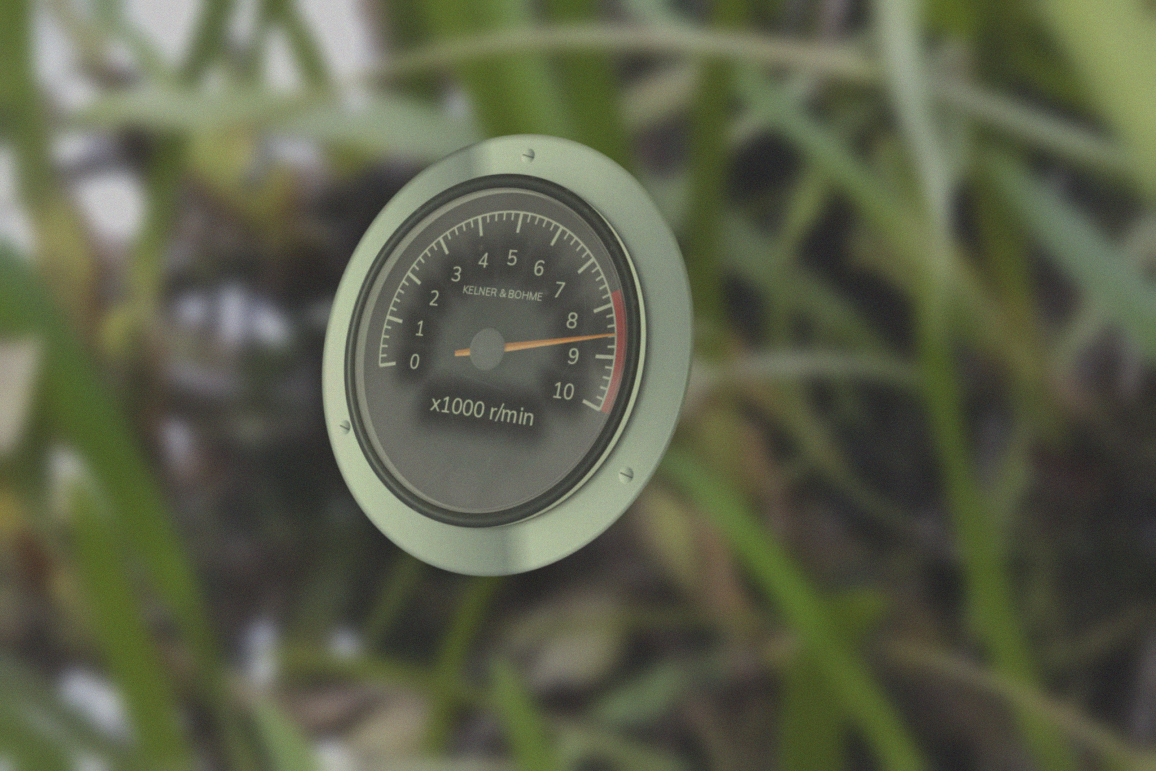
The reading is 8600 rpm
